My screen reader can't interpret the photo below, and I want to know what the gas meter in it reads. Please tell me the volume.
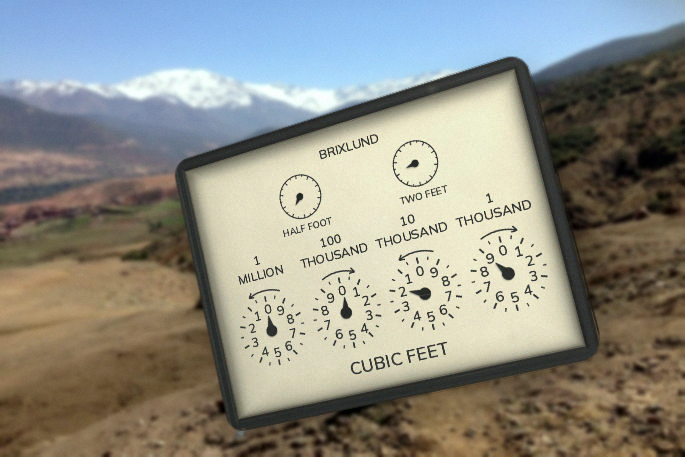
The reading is 1900 ft³
